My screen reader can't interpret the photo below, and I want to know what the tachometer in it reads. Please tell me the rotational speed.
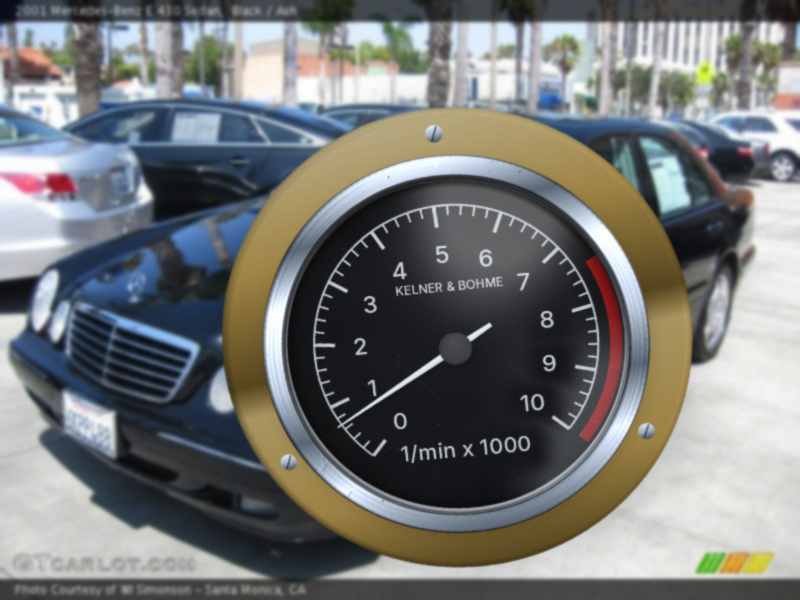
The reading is 700 rpm
